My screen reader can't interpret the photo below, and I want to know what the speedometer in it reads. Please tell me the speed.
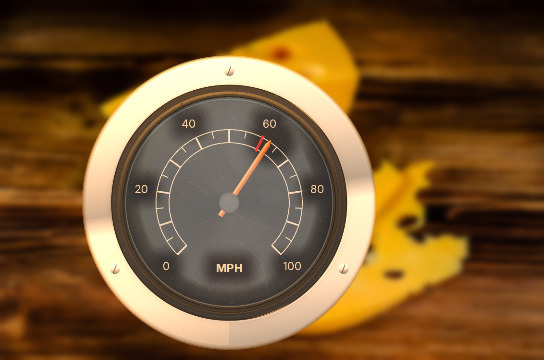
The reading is 62.5 mph
